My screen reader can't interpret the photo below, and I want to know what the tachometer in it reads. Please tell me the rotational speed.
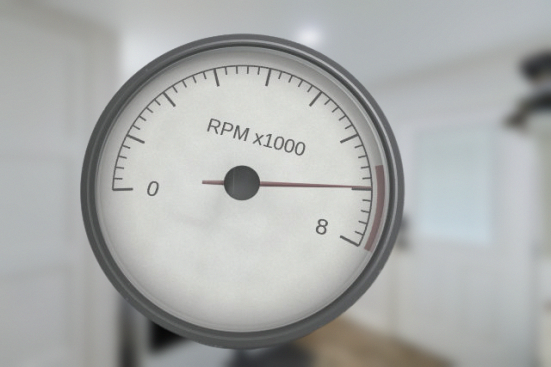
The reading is 7000 rpm
